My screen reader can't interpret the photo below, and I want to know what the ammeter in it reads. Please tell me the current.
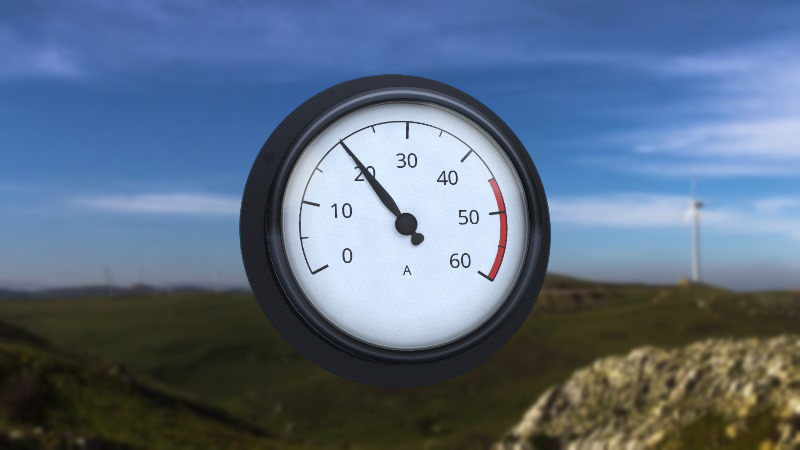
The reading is 20 A
